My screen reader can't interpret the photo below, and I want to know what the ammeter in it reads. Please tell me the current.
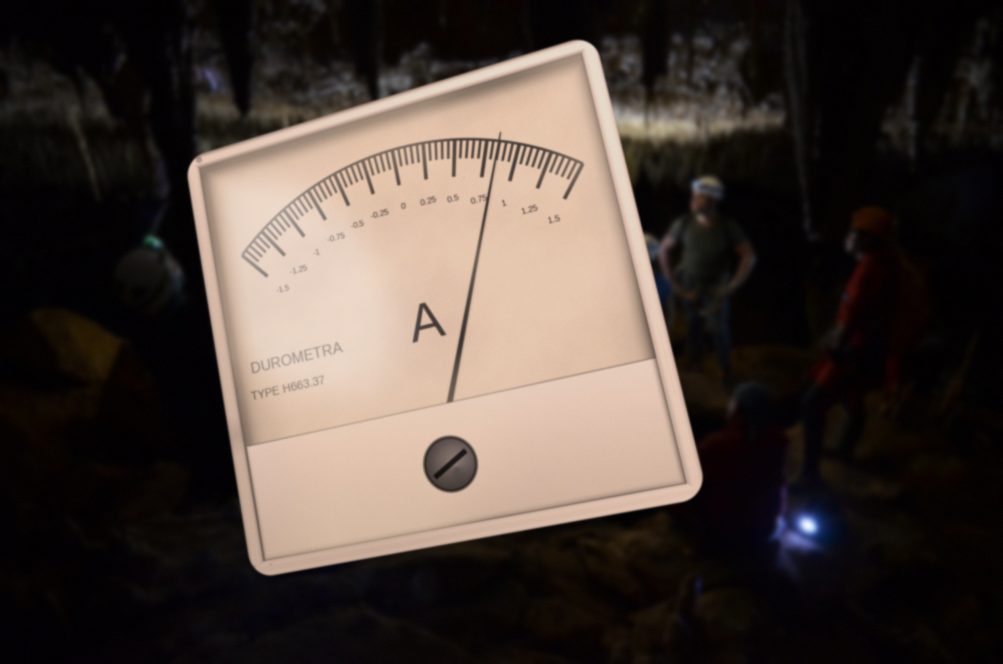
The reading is 0.85 A
